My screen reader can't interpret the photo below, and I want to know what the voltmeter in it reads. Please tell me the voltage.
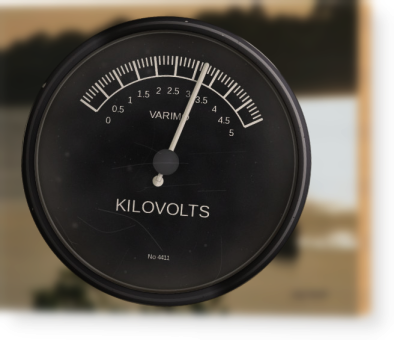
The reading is 3.2 kV
